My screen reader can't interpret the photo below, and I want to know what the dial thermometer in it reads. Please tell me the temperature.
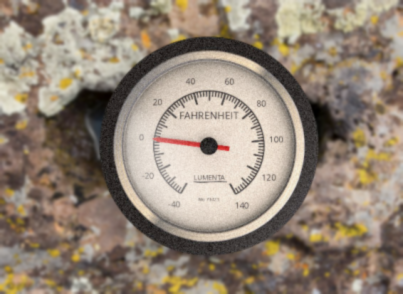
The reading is 0 °F
